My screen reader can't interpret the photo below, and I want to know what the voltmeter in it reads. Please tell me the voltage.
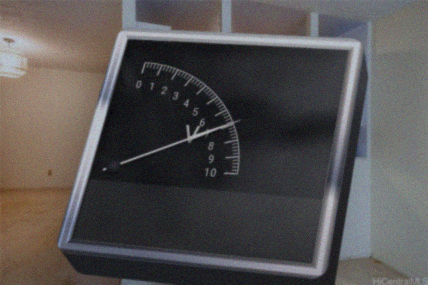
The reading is 7 V
